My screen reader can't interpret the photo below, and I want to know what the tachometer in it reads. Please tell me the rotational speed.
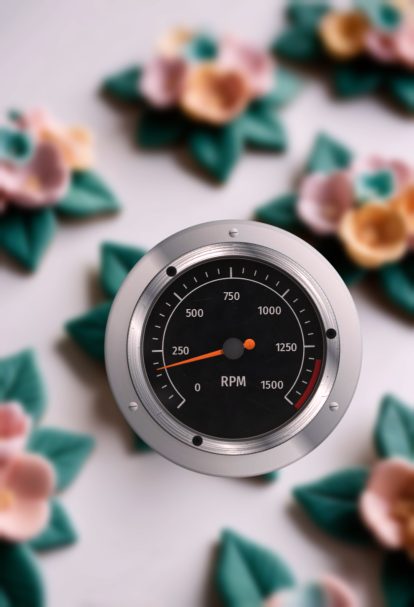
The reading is 175 rpm
